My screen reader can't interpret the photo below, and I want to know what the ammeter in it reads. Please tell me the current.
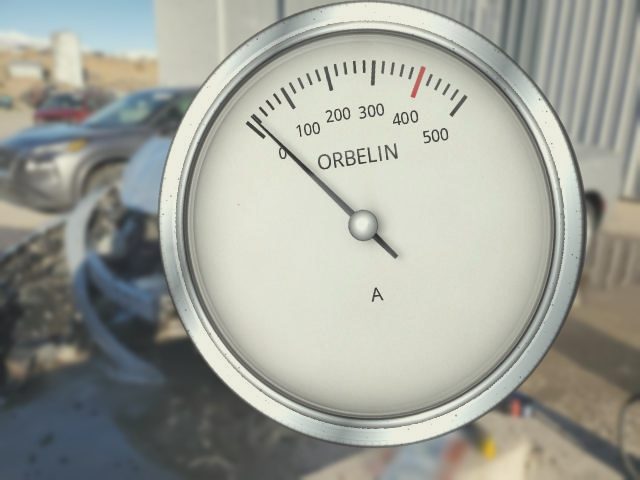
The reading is 20 A
